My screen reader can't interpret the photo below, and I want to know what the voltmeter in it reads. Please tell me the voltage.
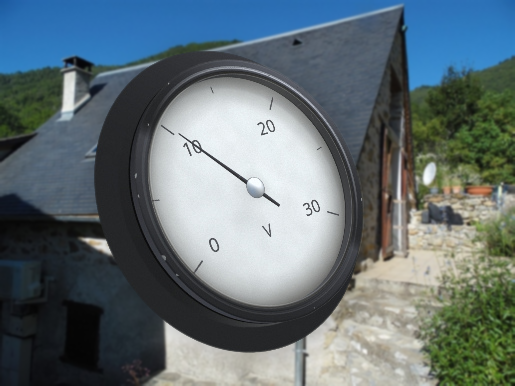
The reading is 10 V
